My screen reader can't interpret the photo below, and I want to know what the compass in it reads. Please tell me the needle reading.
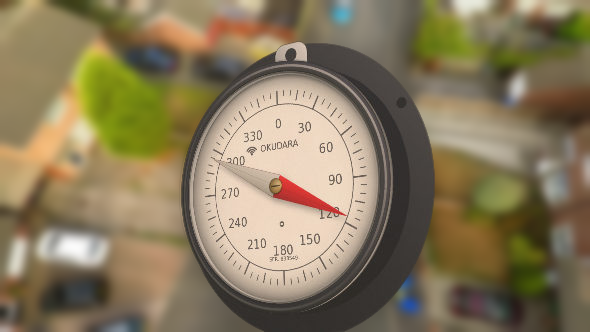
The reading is 115 °
